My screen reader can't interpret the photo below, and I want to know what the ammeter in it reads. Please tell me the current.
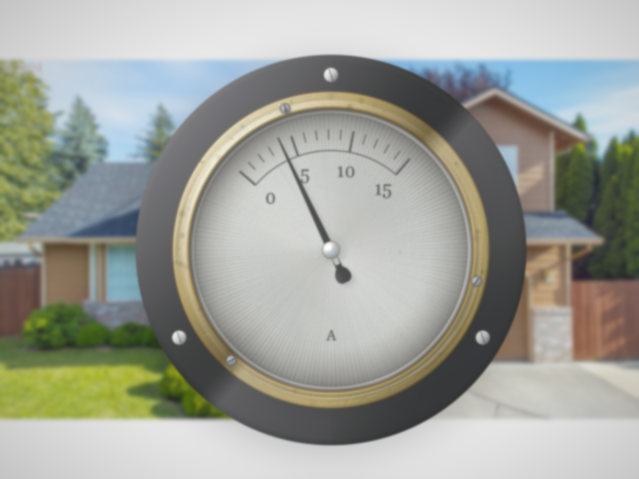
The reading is 4 A
